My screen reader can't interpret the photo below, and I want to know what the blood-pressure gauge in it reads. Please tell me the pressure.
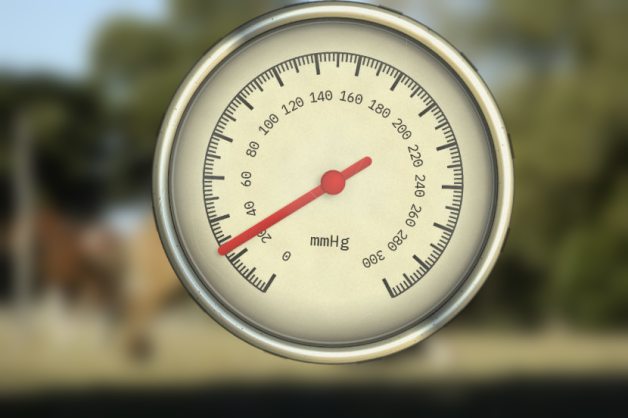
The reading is 26 mmHg
